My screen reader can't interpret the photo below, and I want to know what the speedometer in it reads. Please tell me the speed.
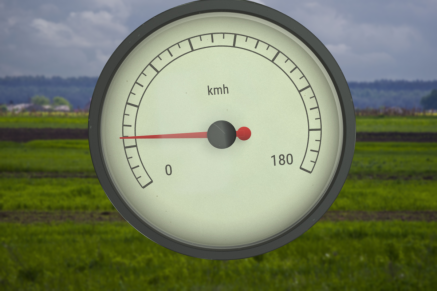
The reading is 25 km/h
